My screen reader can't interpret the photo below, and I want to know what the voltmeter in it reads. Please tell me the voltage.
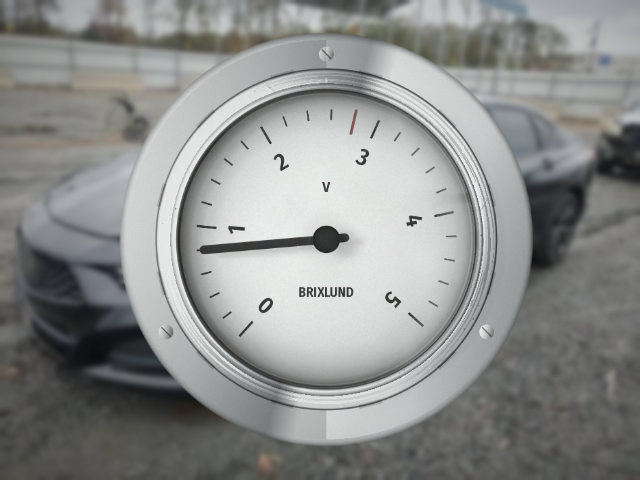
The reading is 0.8 V
